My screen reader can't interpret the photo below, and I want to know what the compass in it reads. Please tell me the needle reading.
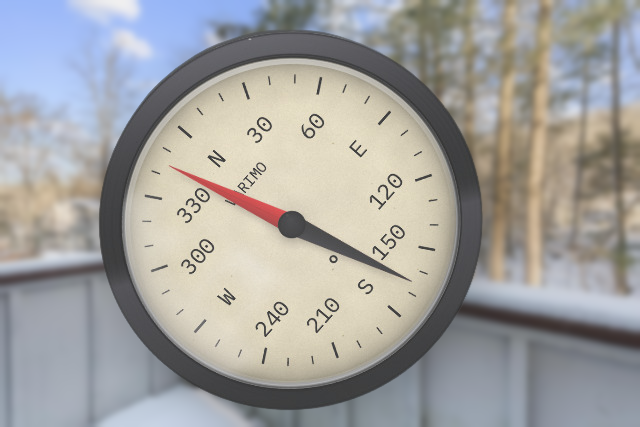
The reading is 345 °
